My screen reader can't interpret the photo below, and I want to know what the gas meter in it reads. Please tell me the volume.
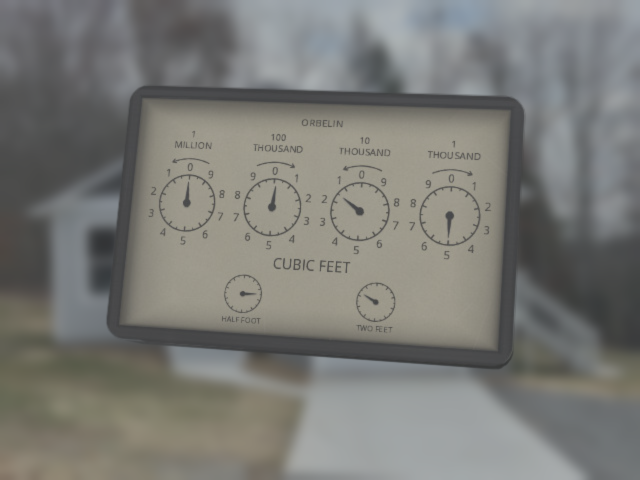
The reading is 1500 ft³
